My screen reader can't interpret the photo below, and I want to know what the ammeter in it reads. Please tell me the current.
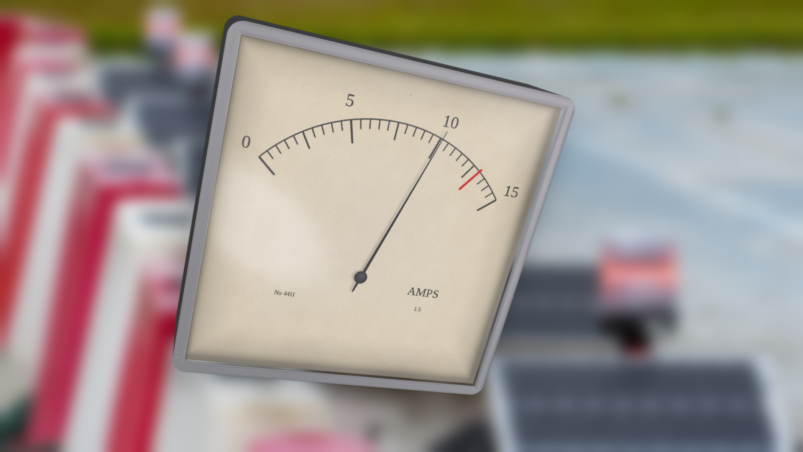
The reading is 10 A
